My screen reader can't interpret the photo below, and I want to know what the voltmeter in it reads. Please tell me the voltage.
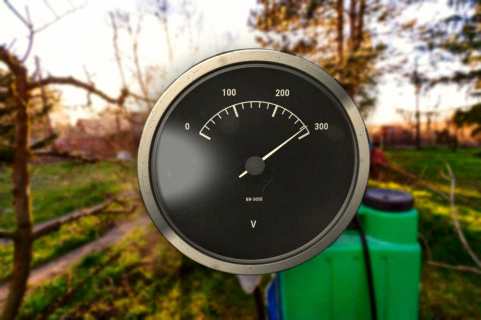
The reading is 280 V
